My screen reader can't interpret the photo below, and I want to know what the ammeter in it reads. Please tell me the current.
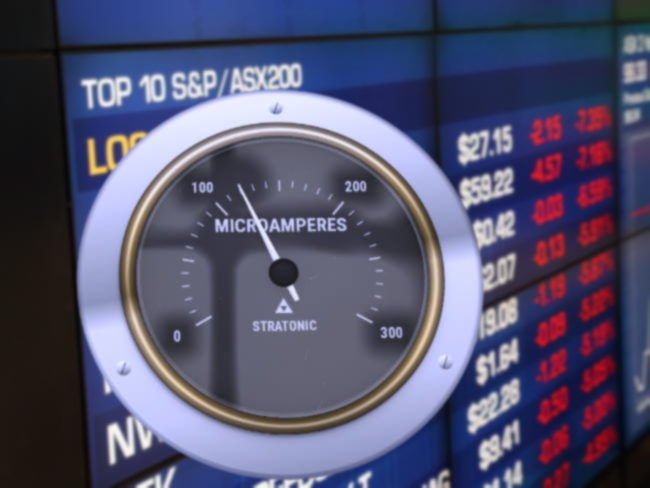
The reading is 120 µA
